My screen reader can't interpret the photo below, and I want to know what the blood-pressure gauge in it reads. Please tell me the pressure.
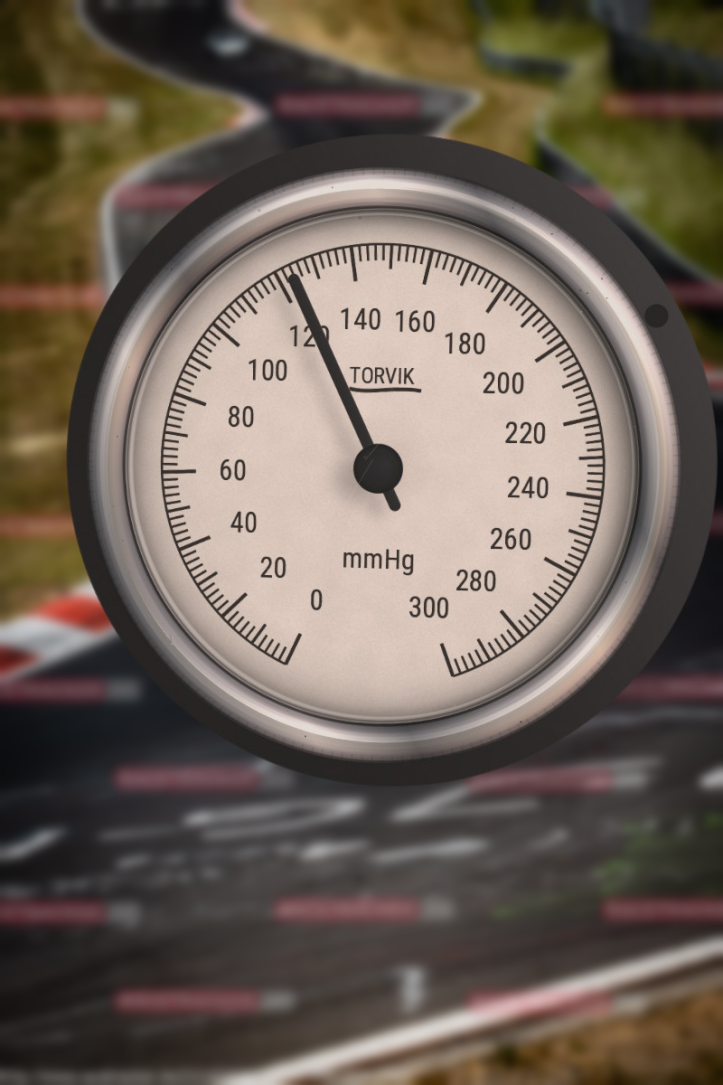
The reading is 124 mmHg
